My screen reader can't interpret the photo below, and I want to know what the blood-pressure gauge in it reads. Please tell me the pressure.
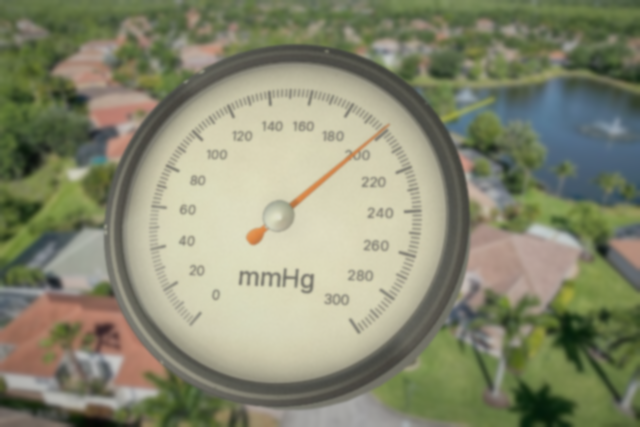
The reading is 200 mmHg
